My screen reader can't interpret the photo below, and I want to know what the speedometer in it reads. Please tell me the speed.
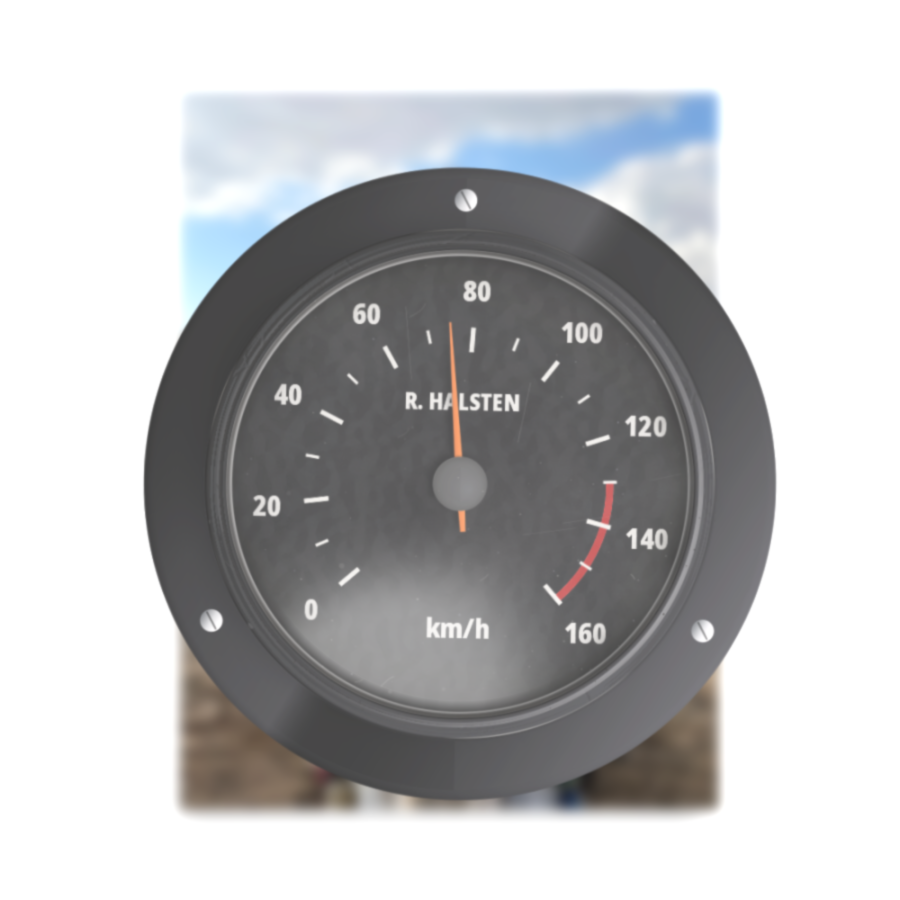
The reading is 75 km/h
